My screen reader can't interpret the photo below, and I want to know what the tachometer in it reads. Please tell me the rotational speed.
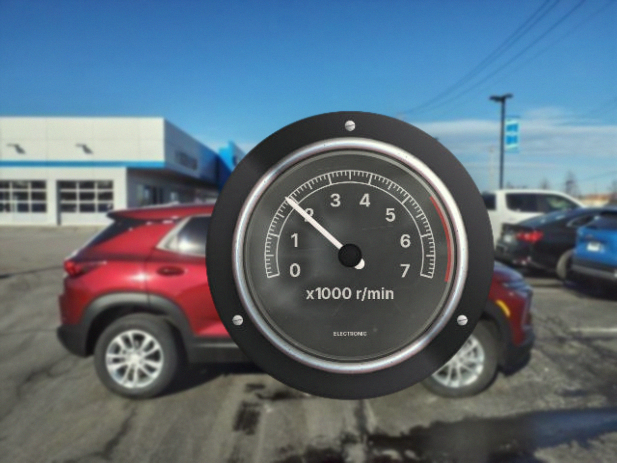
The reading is 1900 rpm
